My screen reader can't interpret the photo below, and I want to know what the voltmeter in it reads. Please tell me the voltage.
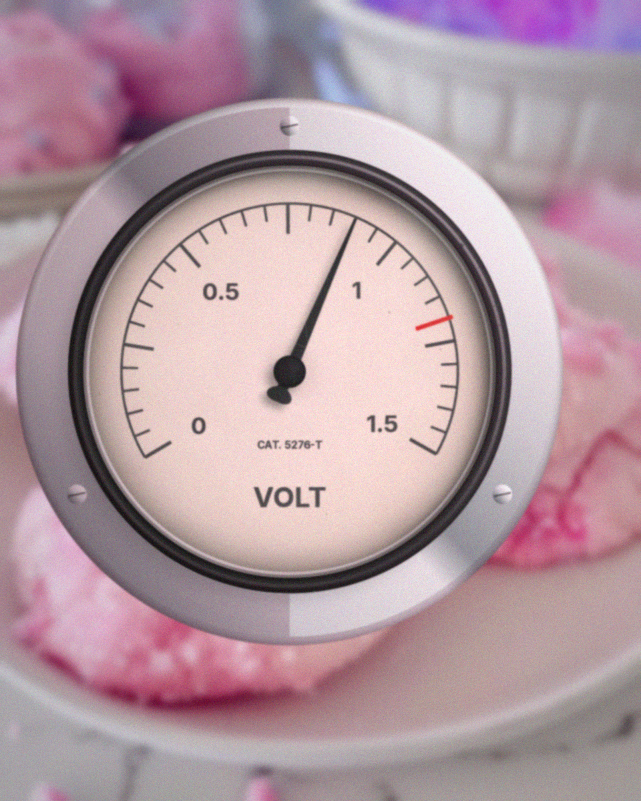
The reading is 0.9 V
